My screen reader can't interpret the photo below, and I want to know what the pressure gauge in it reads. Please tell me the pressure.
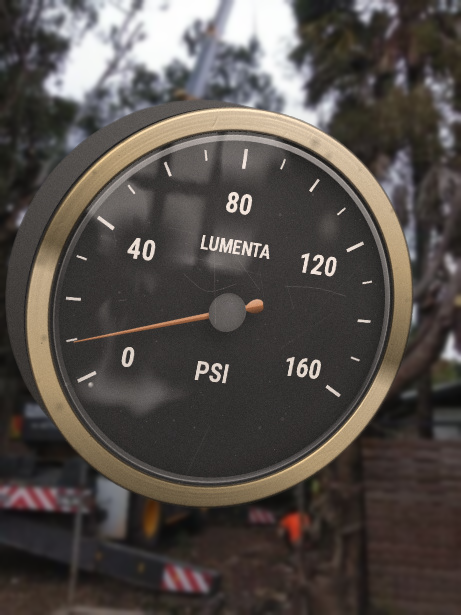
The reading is 10 psi
